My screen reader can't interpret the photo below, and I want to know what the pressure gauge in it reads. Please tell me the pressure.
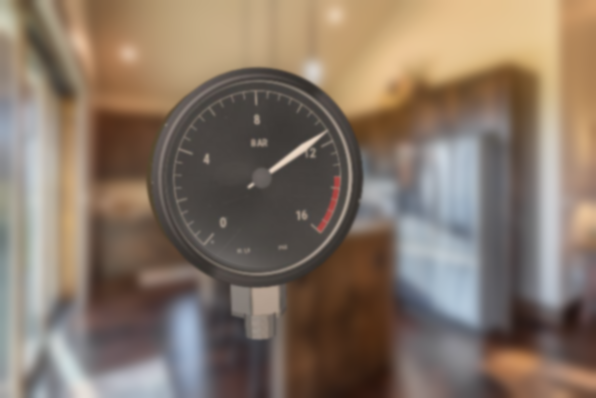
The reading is 11.5 bar
